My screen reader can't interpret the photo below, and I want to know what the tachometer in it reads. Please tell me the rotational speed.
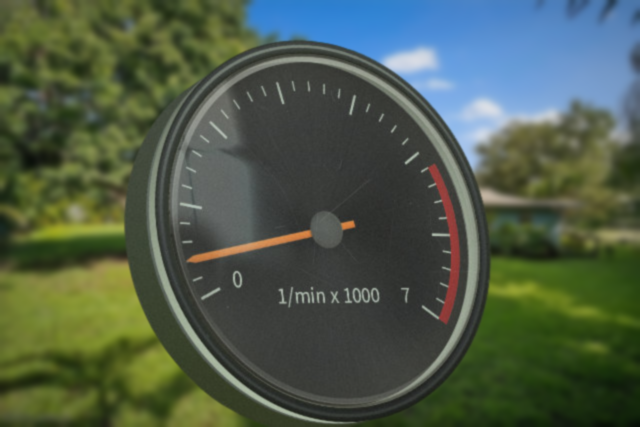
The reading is 400 rpm
